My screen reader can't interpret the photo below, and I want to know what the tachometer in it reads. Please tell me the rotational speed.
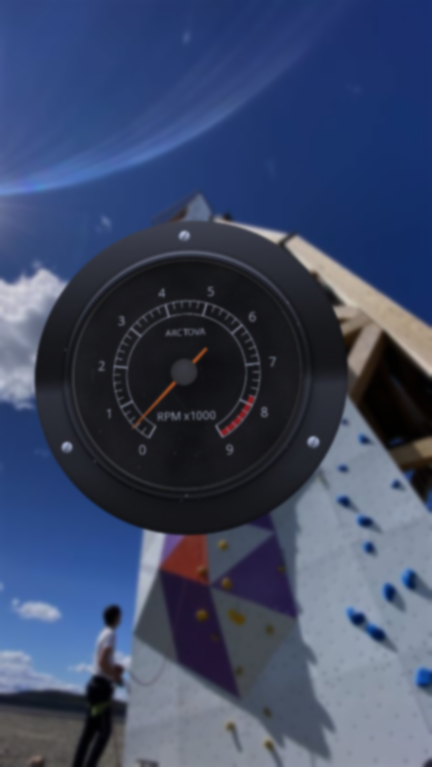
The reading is 400 rpm
